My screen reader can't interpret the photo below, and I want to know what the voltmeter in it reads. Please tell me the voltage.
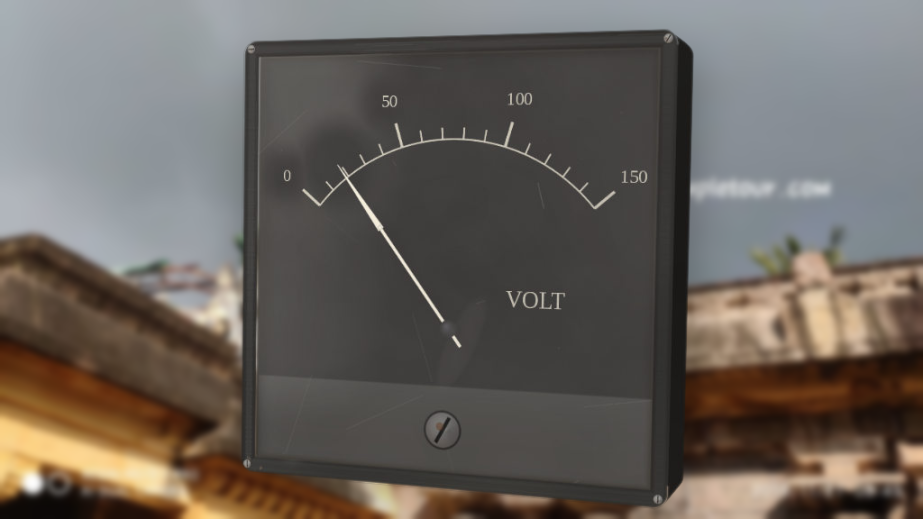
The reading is 20 V
